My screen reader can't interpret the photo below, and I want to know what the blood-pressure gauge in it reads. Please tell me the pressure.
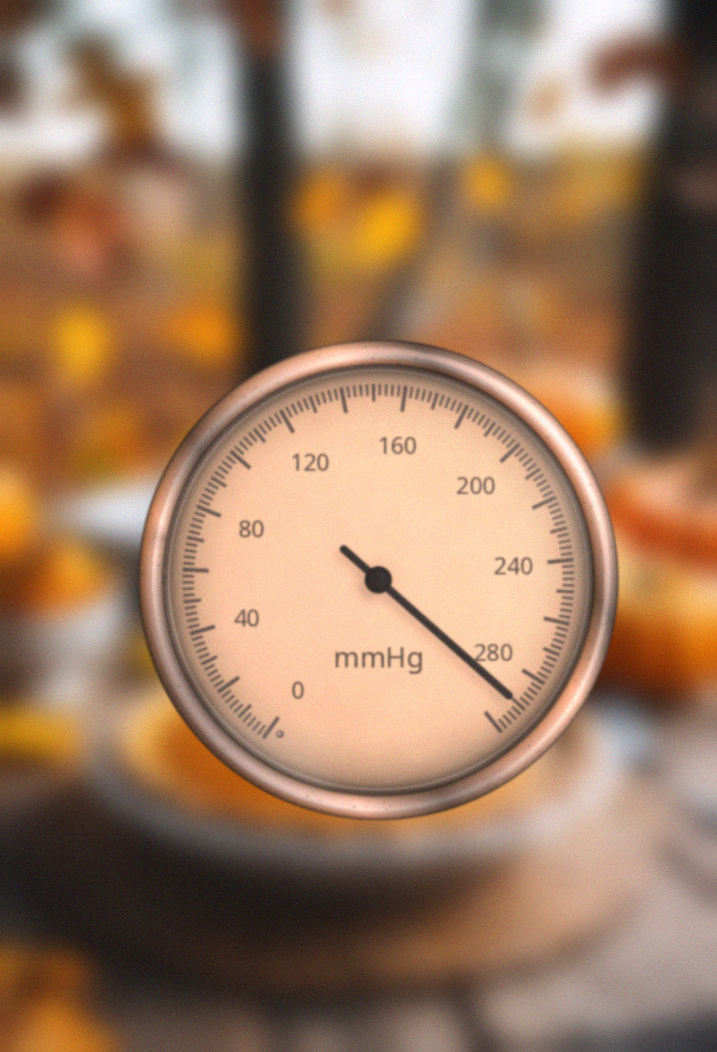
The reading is 290 mmHg
